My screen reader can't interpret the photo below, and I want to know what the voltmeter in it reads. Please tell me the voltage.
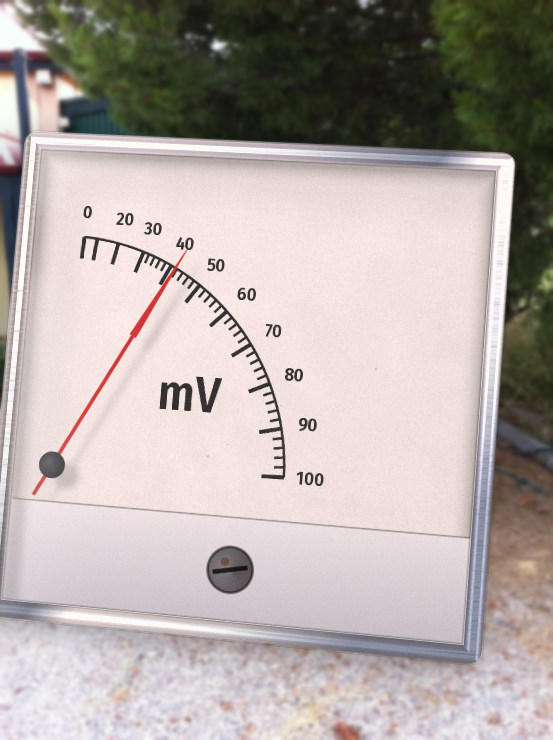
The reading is 42 mV
